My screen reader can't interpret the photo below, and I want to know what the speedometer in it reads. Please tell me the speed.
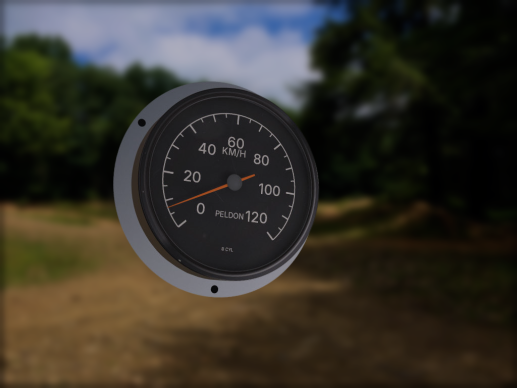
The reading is 7.5 km/h
